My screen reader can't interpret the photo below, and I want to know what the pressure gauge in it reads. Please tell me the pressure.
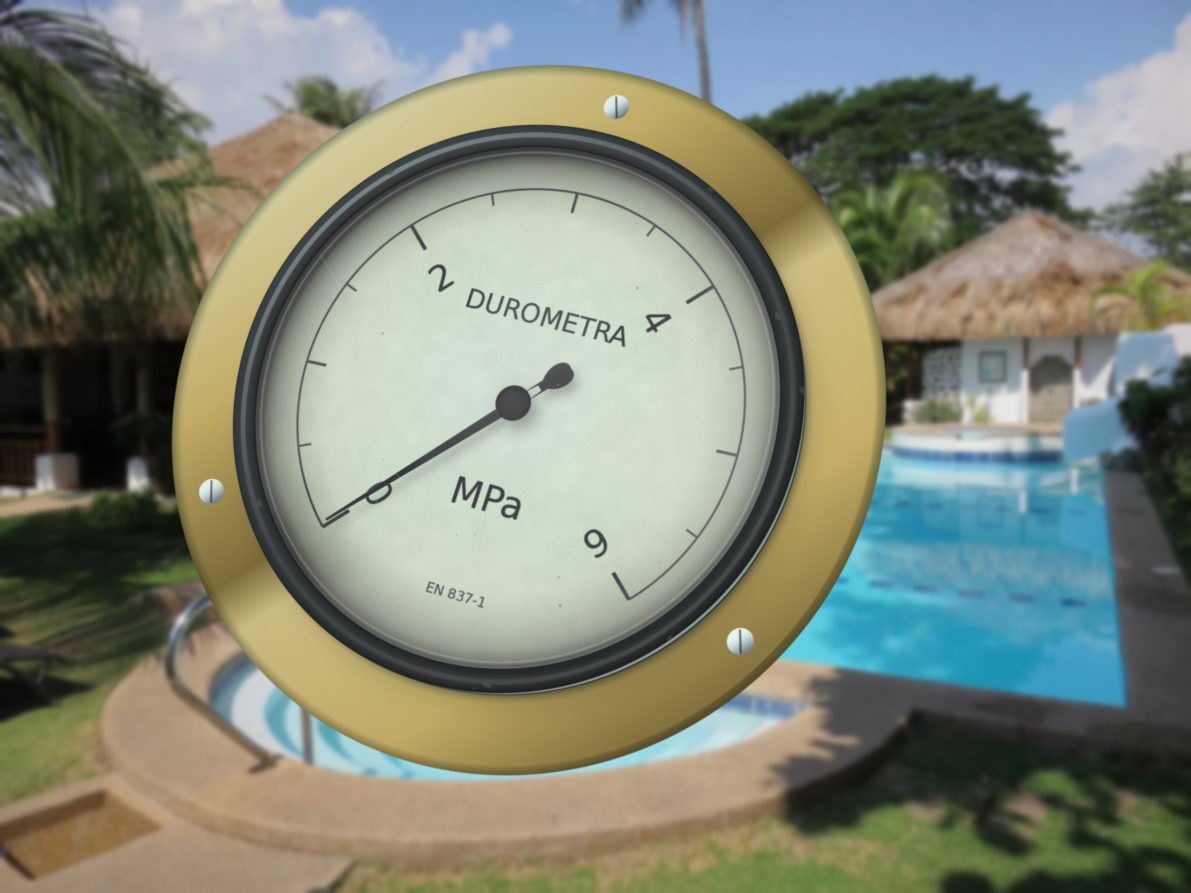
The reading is 0 MPa
